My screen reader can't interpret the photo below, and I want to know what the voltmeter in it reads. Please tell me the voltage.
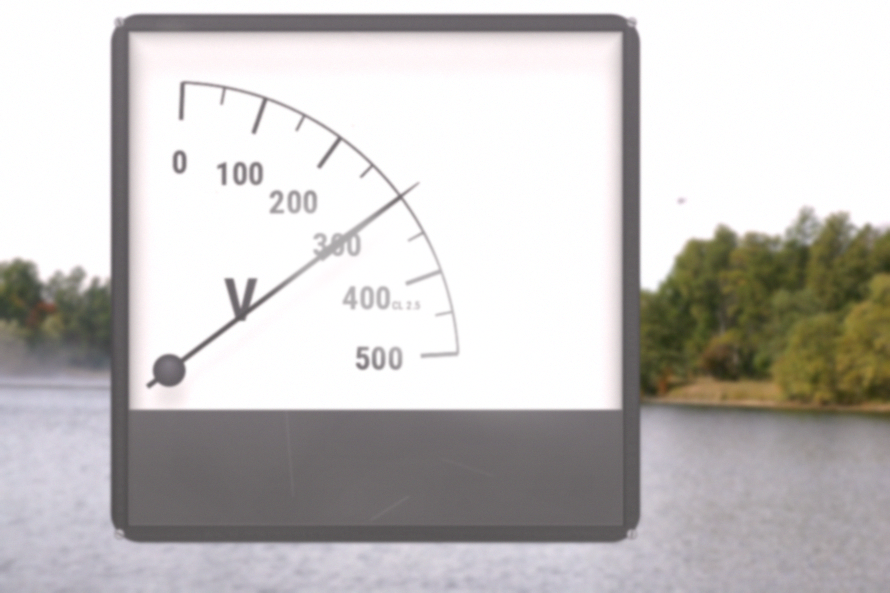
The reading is 300 V
